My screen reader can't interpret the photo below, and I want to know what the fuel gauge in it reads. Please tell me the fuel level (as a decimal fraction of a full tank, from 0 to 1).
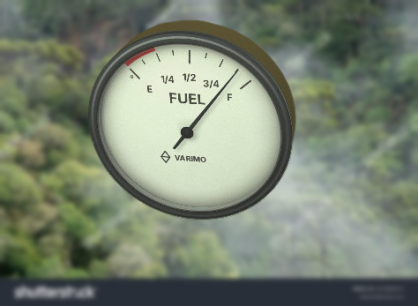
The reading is 0.875
